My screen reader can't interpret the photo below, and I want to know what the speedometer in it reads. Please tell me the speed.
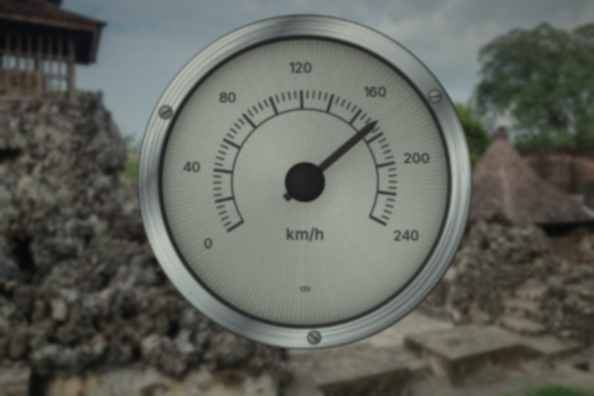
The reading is 172 km/h
